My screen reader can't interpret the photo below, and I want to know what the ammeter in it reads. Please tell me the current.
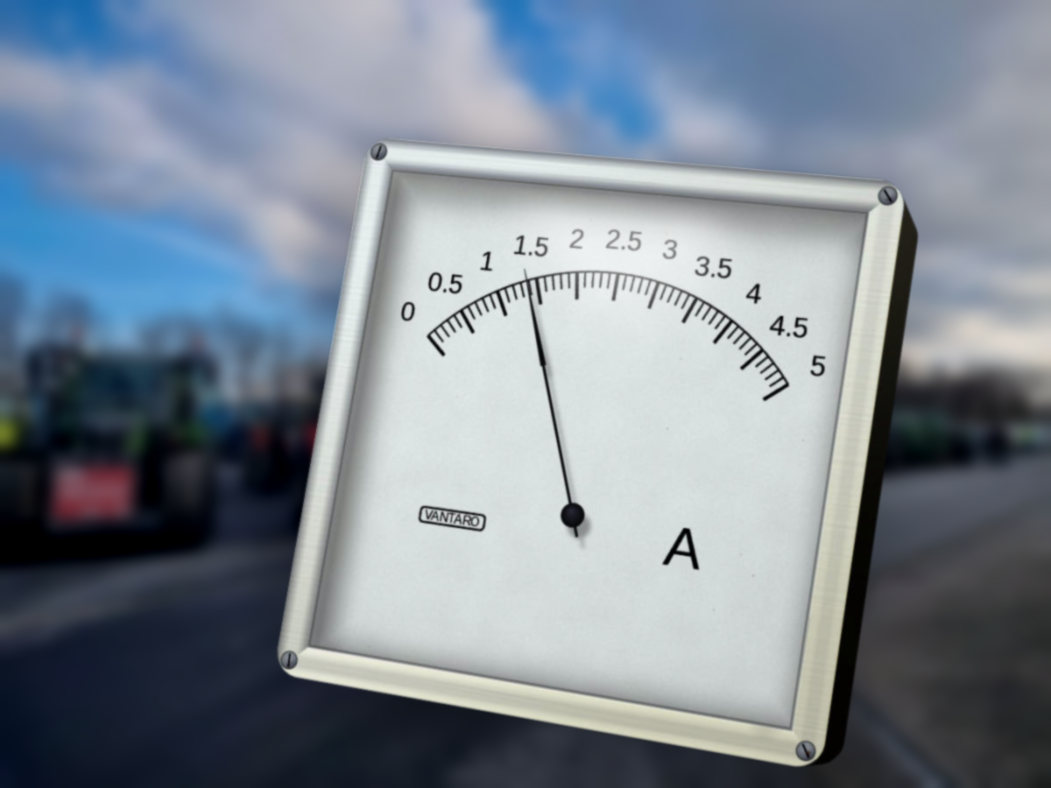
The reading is 1.4 A
